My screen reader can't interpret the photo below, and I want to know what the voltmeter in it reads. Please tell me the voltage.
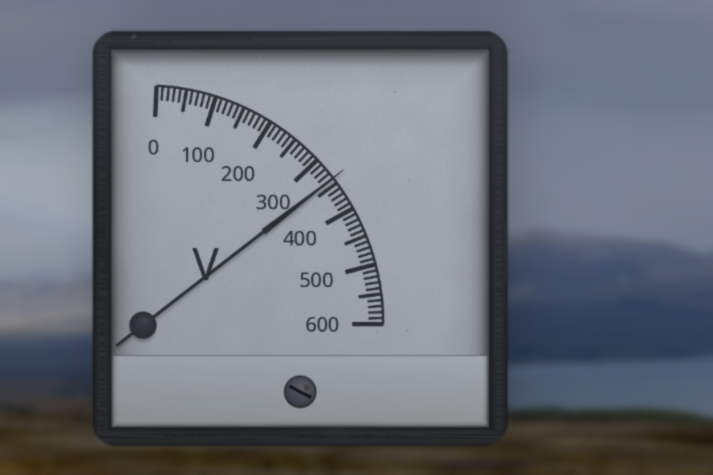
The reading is 340 V
